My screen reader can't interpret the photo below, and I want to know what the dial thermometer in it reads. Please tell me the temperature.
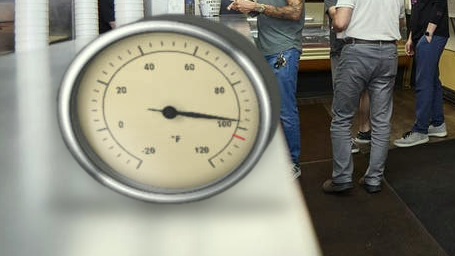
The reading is 96 °F
